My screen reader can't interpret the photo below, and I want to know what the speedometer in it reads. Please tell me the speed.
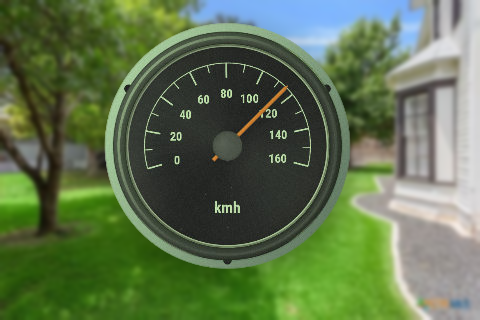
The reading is 115 km/h
